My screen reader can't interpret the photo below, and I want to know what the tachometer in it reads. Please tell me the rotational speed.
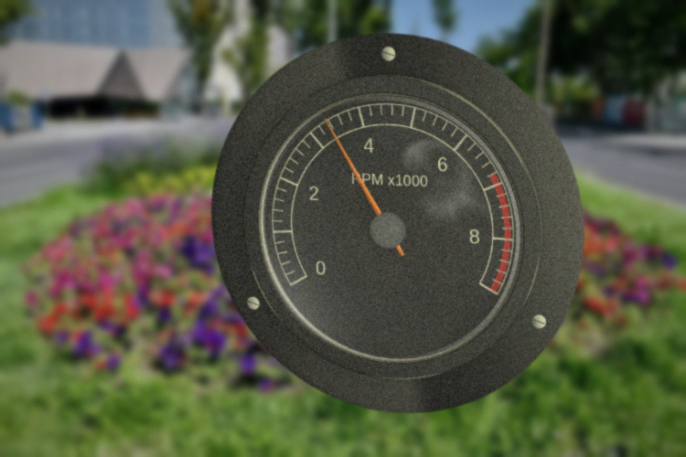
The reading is 3400 rpm
